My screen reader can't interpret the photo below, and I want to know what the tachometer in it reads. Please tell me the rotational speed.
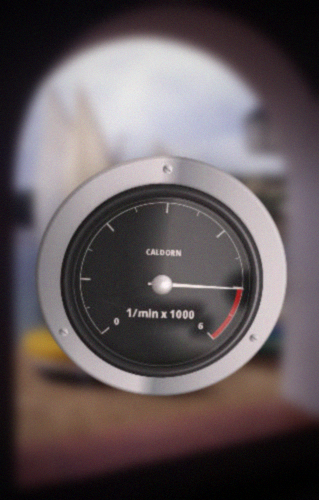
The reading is 5000 rpm
